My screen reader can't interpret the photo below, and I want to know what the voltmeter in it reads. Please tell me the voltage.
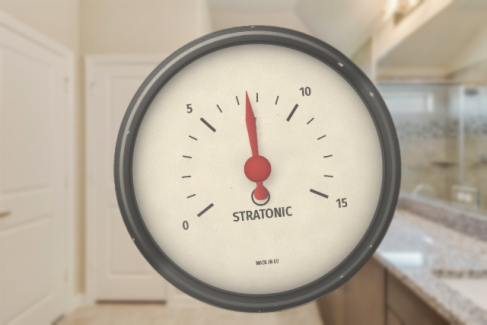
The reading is 7.5 V
